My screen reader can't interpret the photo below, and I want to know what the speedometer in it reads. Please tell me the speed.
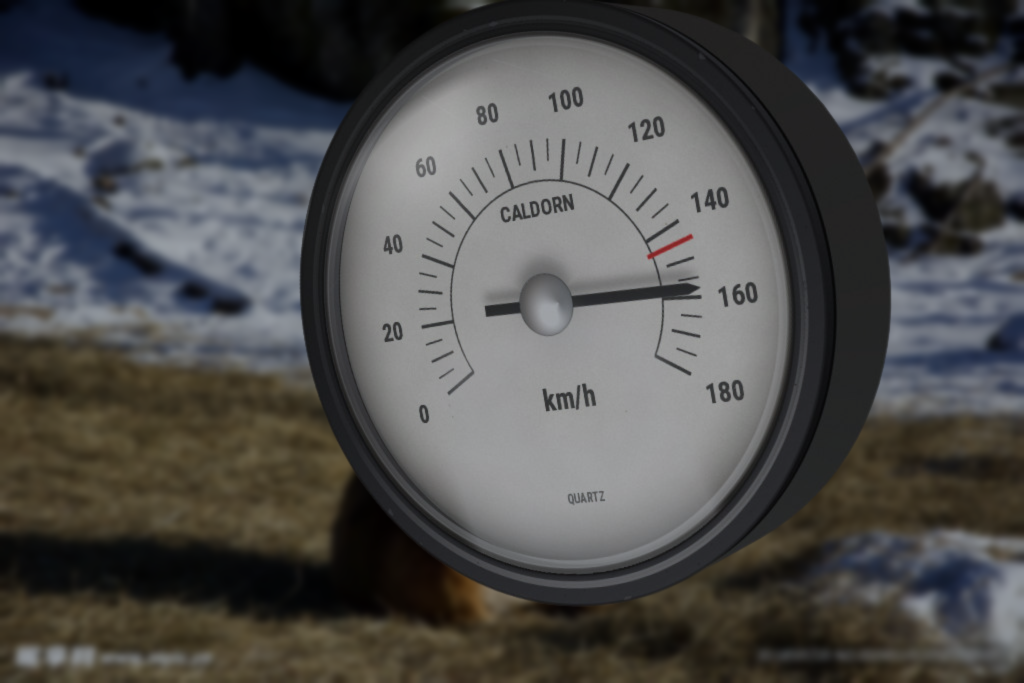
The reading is 157.5 km/h
